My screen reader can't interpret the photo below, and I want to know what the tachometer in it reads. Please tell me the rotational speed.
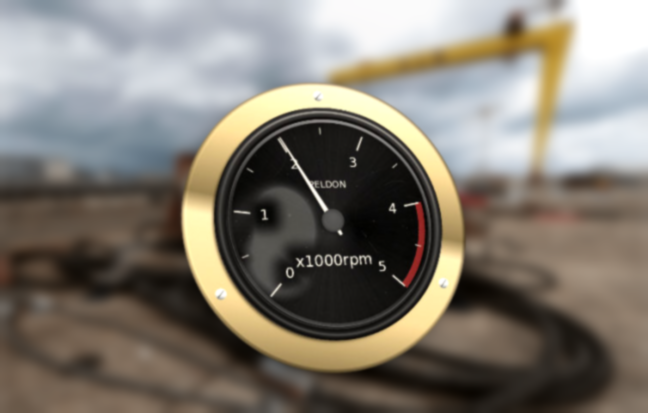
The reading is 2000 rpm
